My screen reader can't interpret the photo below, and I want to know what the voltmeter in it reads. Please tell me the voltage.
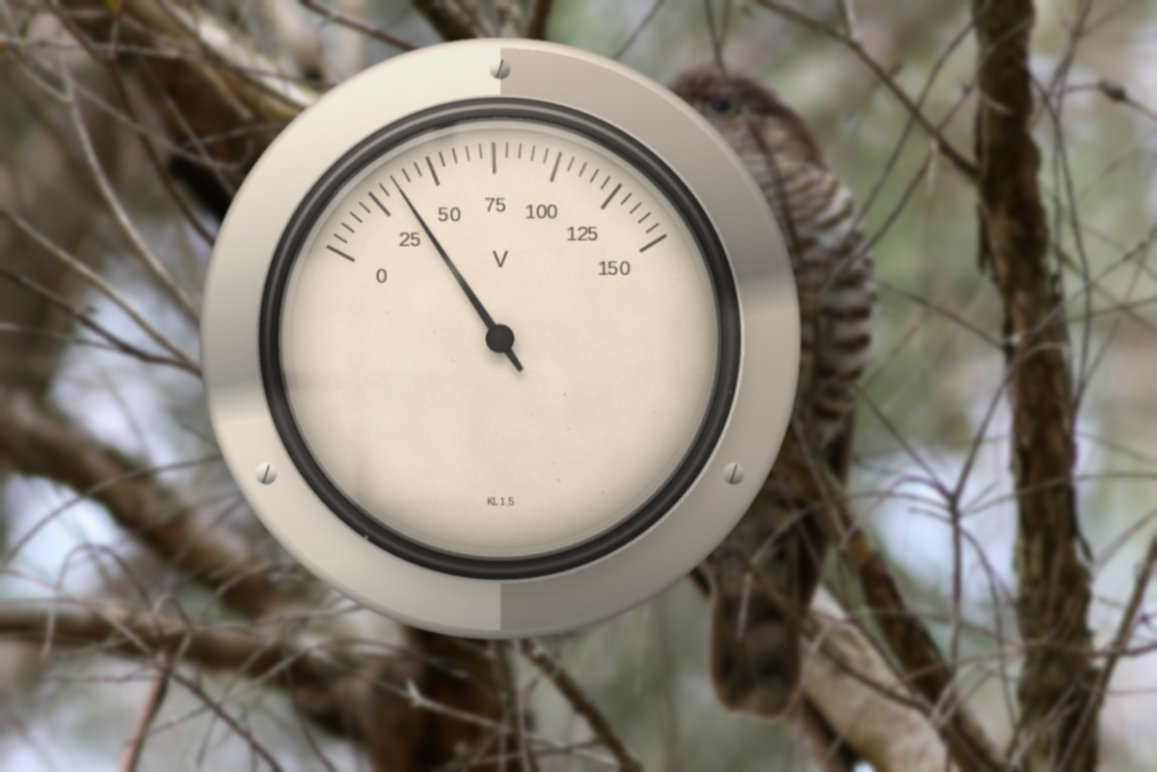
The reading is 35 V
